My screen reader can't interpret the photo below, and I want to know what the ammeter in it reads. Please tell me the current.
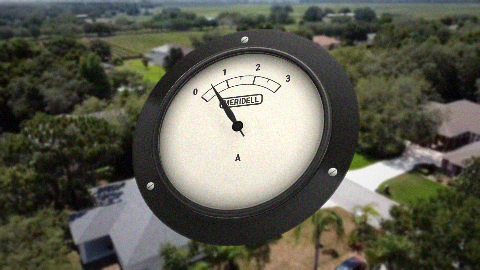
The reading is 0.5 A
